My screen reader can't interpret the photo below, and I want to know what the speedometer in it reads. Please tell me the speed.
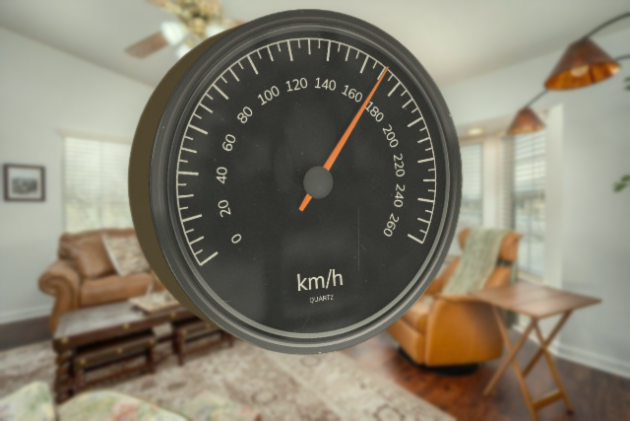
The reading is 170 km/h
